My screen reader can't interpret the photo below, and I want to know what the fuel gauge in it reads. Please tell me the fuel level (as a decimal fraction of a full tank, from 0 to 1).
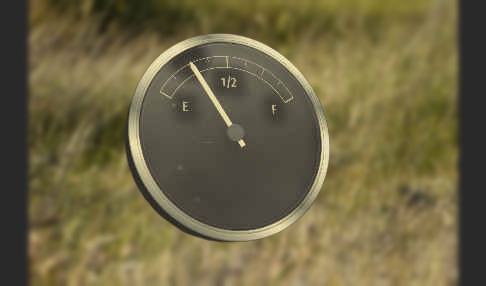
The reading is 0.25
